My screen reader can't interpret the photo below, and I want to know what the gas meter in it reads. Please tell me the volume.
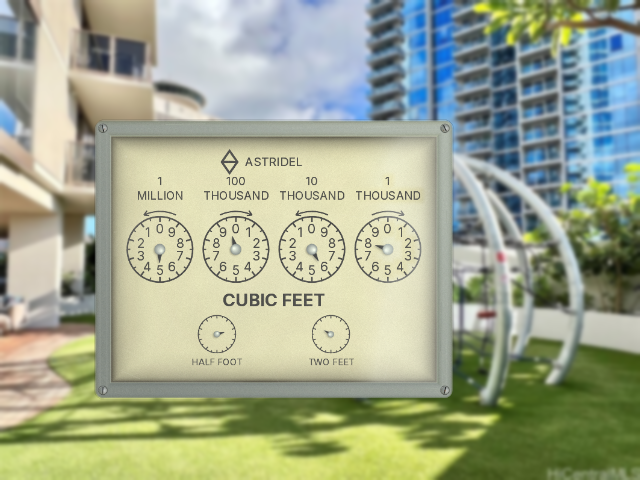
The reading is 495800 ft³
